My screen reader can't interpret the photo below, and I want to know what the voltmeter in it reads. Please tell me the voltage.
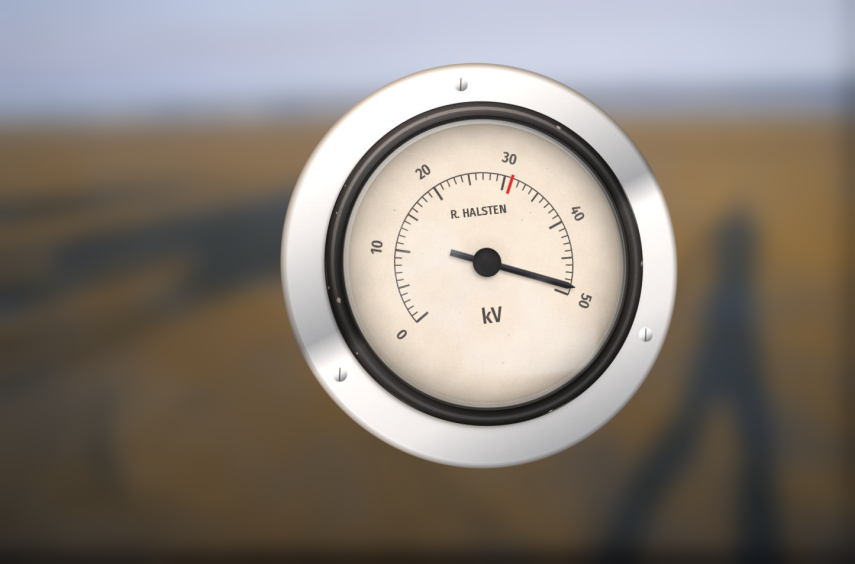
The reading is 49 kV
